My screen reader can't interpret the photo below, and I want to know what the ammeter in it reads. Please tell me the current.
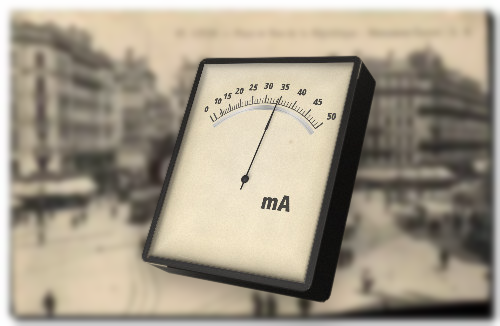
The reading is 35 mA
